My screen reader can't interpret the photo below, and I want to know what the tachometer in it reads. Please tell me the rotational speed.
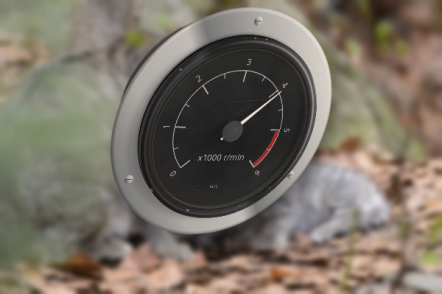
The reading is 4000 rpm
